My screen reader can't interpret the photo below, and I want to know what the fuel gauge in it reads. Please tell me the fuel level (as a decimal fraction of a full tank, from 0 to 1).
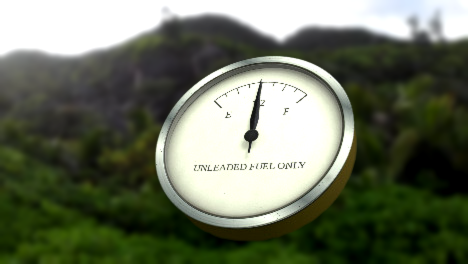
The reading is 0.5
